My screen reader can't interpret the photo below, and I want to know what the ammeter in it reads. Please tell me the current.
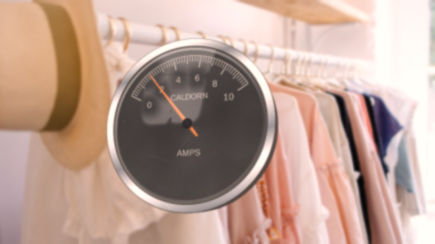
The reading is 2 A
